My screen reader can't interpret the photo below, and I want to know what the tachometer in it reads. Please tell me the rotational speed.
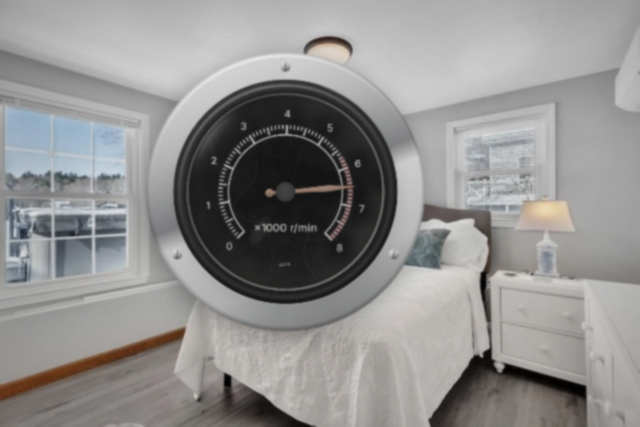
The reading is 6500 rpm
